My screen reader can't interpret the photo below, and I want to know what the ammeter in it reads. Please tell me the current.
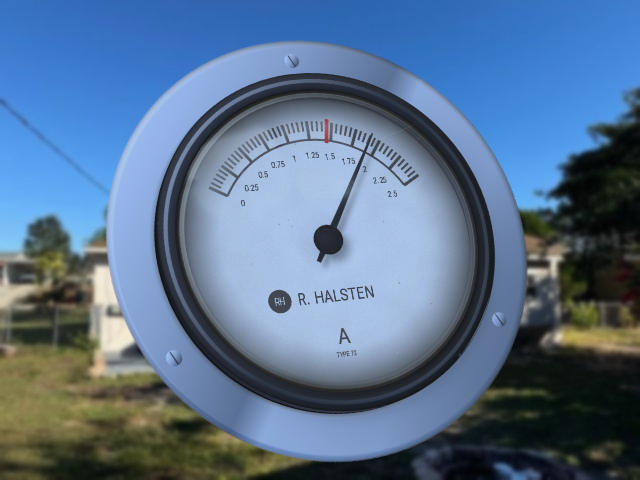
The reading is 1.9 A
